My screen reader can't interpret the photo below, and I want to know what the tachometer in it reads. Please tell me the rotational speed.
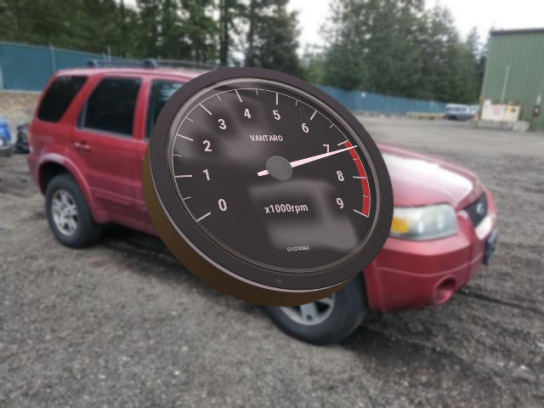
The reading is 7250 rpm
